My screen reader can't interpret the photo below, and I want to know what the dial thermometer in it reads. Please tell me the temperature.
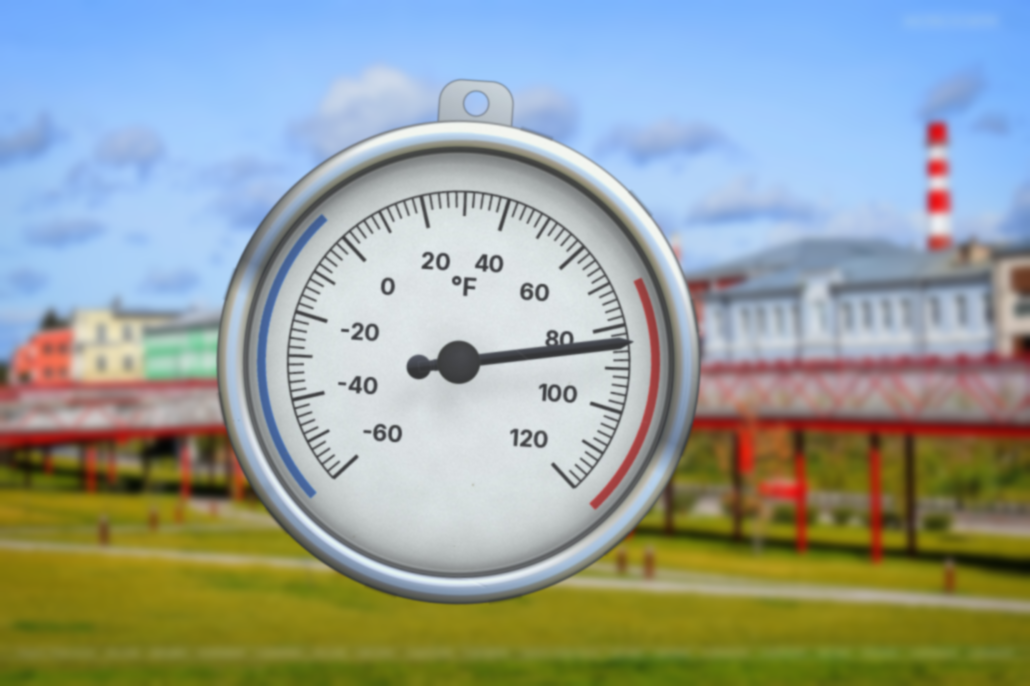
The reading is 84 °F
